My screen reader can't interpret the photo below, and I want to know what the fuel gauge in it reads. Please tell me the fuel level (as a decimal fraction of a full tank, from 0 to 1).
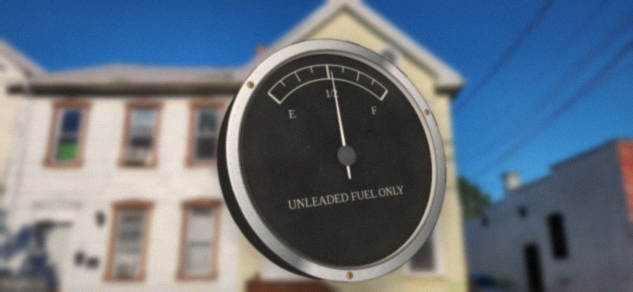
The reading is 0.5
